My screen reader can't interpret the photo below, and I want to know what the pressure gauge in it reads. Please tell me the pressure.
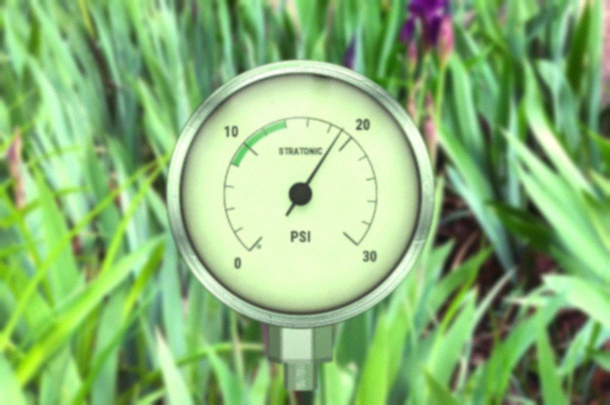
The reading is 19 psi
